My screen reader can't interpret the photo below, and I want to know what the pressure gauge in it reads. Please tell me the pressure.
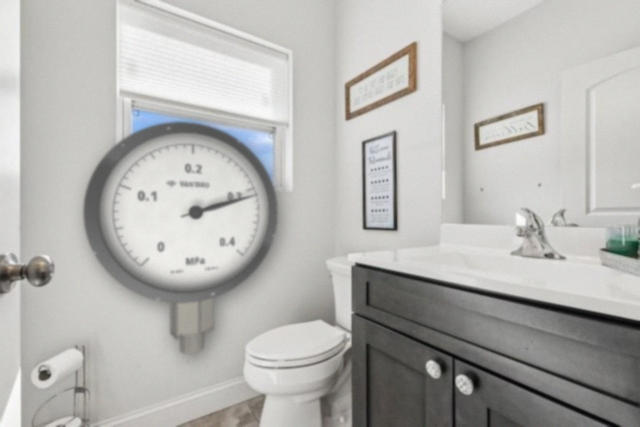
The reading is 0.31 MPa
